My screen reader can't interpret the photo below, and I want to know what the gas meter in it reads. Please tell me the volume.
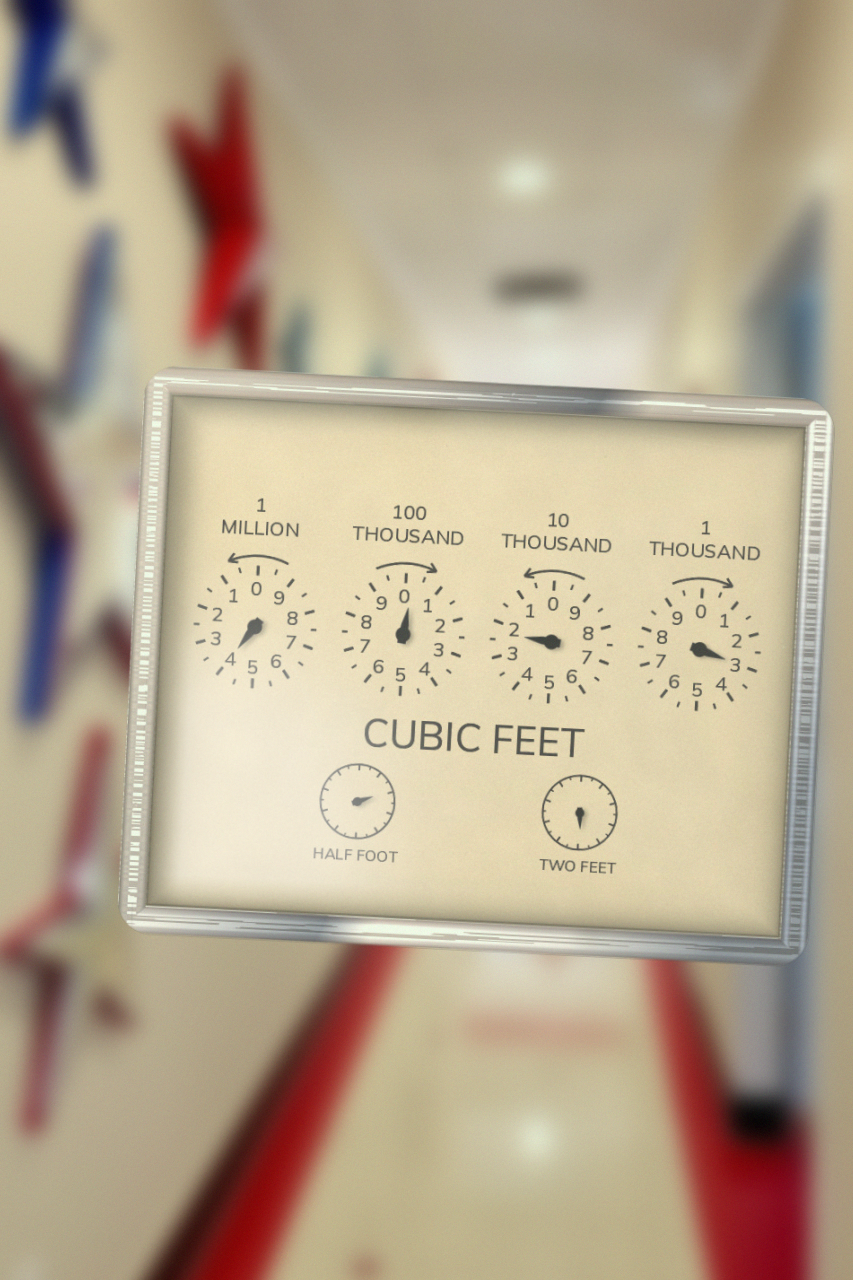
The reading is 402300 ft³
